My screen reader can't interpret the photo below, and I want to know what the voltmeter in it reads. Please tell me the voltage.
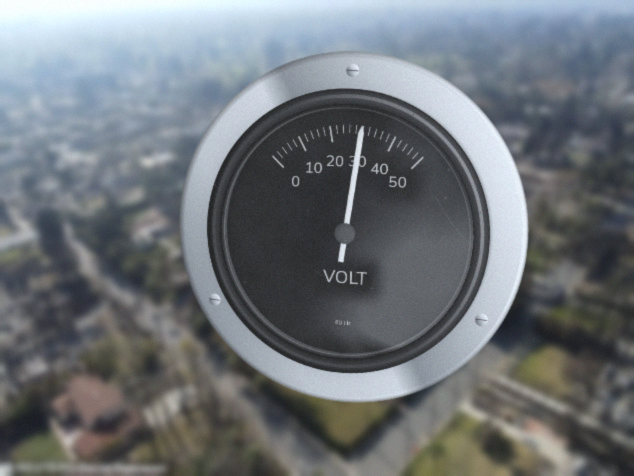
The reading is 30 V
